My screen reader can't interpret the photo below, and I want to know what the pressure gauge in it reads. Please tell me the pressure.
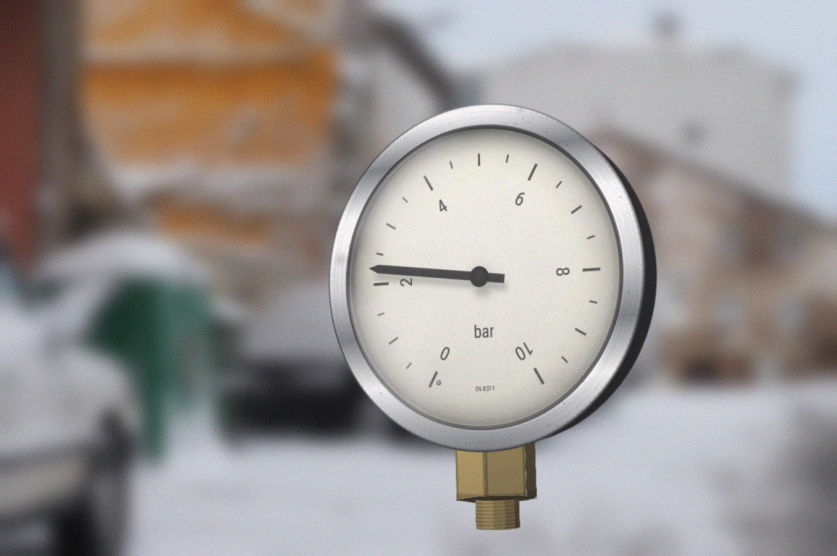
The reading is 2.25 bar
